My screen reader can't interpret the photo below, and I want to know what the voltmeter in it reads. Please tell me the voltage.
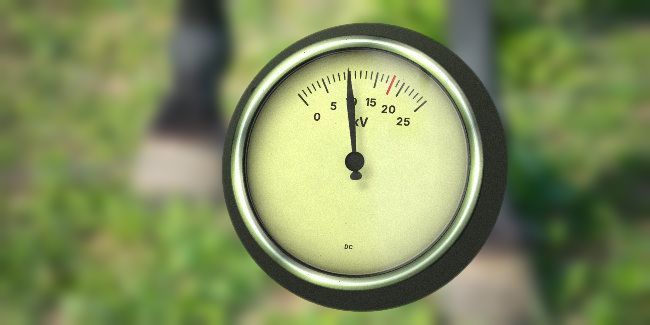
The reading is 10 kV
